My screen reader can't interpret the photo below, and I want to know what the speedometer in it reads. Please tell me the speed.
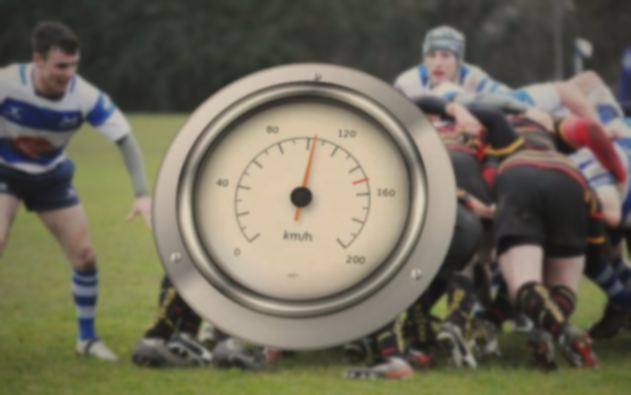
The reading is 105 km/h
